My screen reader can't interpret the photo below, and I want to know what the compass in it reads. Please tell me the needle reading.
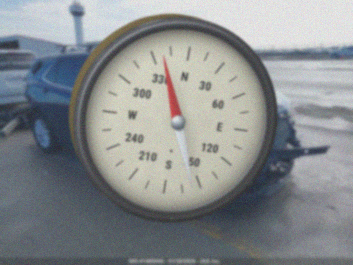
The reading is 337.5 °
